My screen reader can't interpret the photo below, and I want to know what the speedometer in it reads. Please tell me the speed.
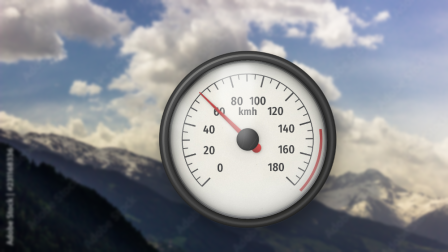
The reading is 60 km/h
